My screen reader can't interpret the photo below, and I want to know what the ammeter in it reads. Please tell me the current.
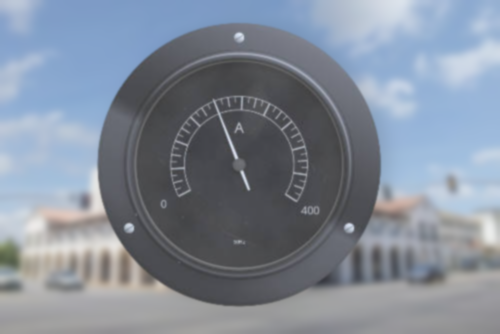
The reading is 160 A
